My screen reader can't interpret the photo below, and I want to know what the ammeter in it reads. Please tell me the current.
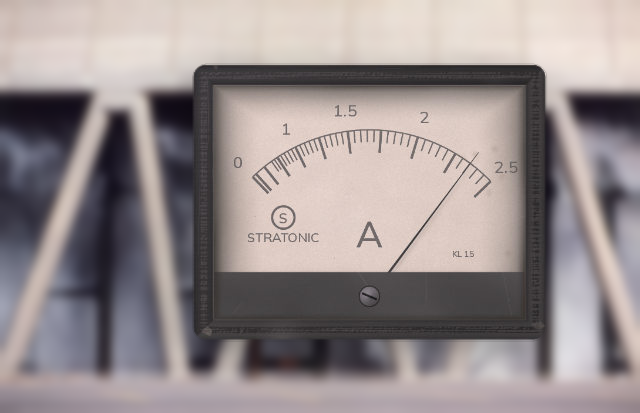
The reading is 2.35 A
